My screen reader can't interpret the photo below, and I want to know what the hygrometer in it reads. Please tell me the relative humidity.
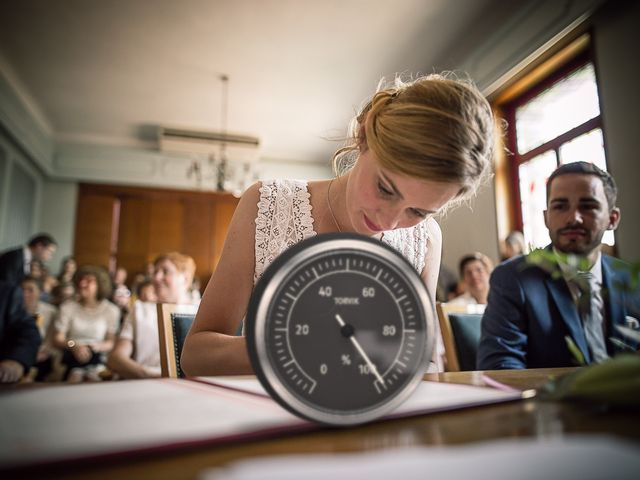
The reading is 98 %
